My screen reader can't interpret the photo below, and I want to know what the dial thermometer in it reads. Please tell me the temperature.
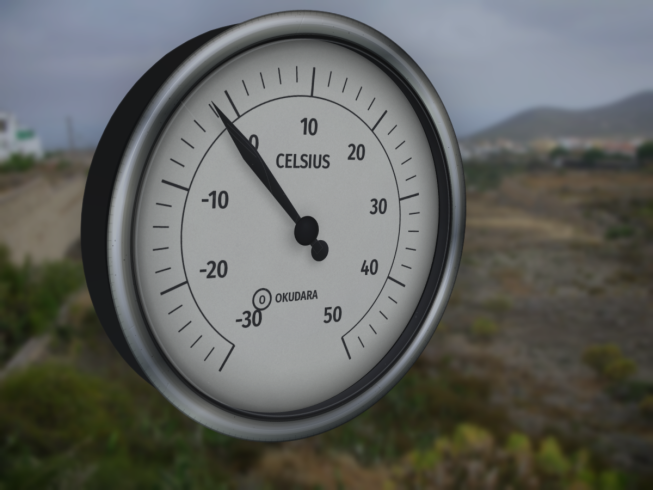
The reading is -2 °C
